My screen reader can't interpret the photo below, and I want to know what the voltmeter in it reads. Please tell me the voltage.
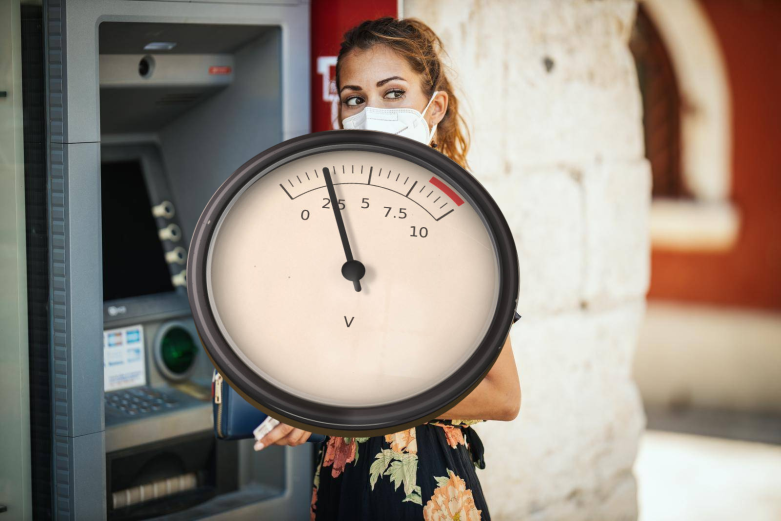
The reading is 2.5 V
